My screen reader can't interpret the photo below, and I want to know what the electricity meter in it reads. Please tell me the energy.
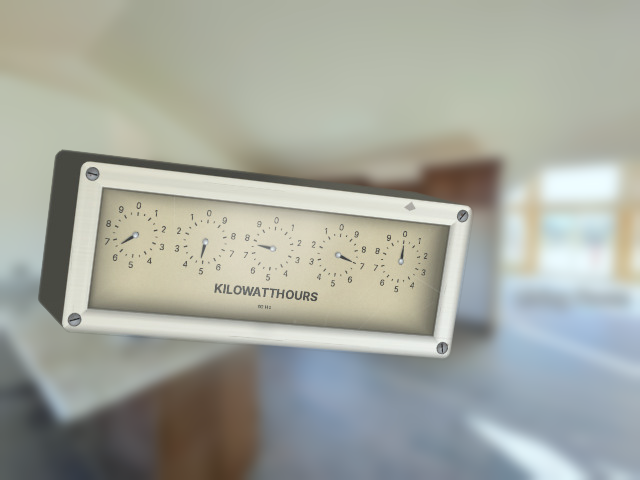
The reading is 64770 kWh
